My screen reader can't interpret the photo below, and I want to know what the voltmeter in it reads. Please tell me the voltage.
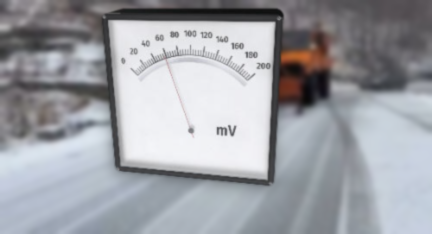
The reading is 60 mV
